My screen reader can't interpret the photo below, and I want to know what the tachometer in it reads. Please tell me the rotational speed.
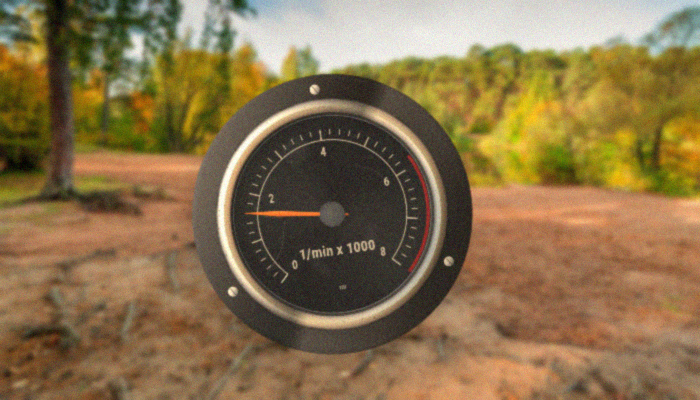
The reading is 1600 rpm
